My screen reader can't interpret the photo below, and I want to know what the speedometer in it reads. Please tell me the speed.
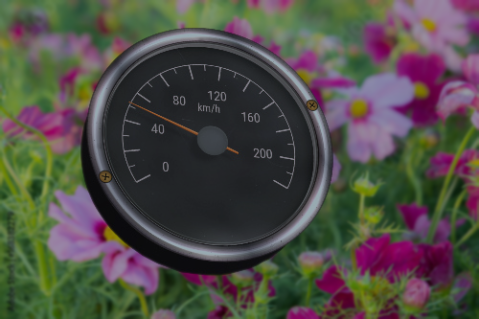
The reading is 50 km/h
